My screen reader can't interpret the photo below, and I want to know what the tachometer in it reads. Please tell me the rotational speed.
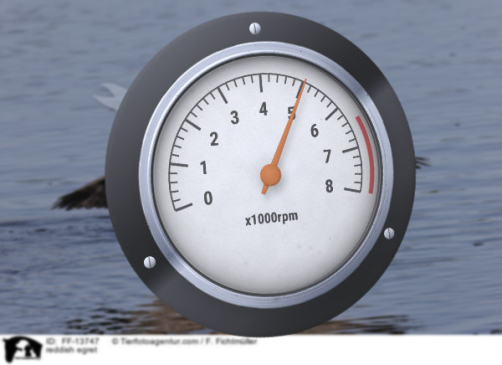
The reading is 5000 rpm
